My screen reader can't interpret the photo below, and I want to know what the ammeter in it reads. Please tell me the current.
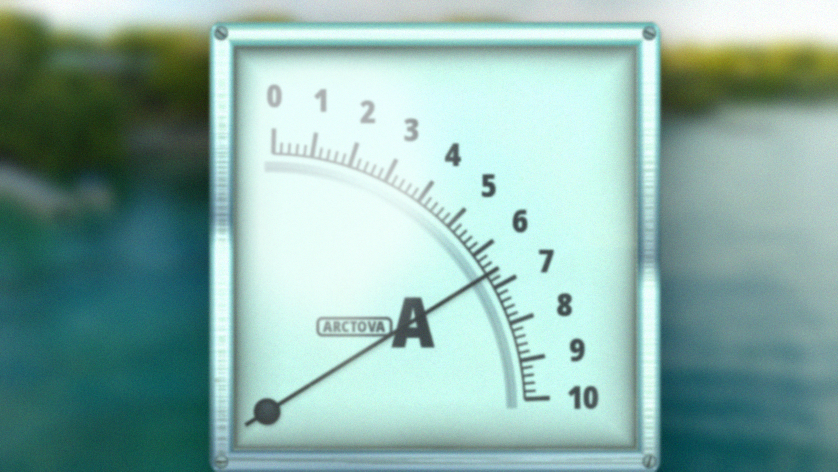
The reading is 6.6 A
